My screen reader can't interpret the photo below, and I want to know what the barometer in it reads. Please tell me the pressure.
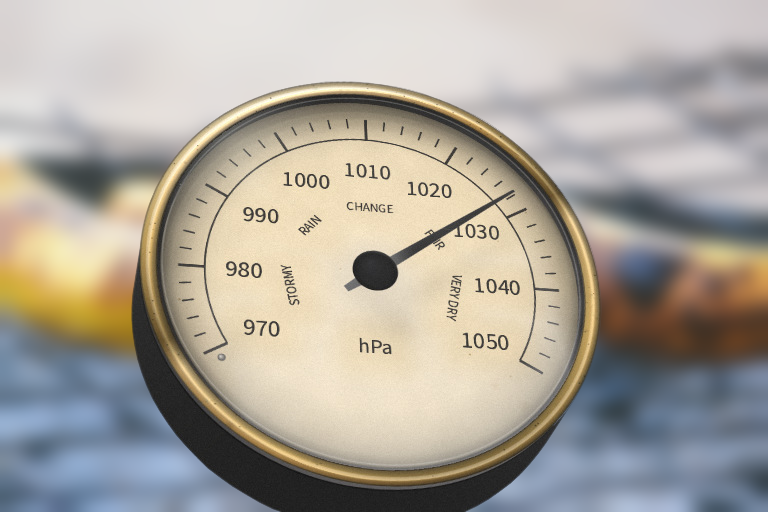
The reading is 1028 hPa
